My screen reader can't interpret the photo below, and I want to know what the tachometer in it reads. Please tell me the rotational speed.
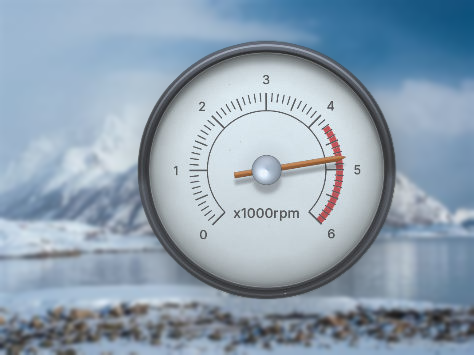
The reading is 4800 rpm
